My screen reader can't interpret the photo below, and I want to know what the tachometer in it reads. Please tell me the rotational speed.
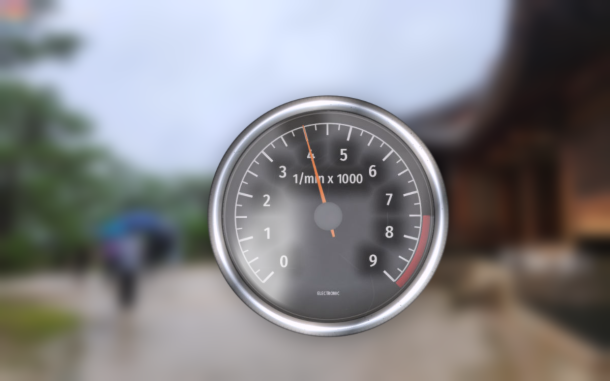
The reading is 4000 rpm
